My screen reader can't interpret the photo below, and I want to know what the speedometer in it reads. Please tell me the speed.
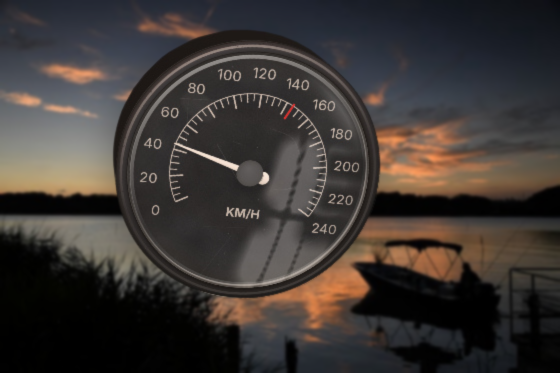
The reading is 45 km/h
